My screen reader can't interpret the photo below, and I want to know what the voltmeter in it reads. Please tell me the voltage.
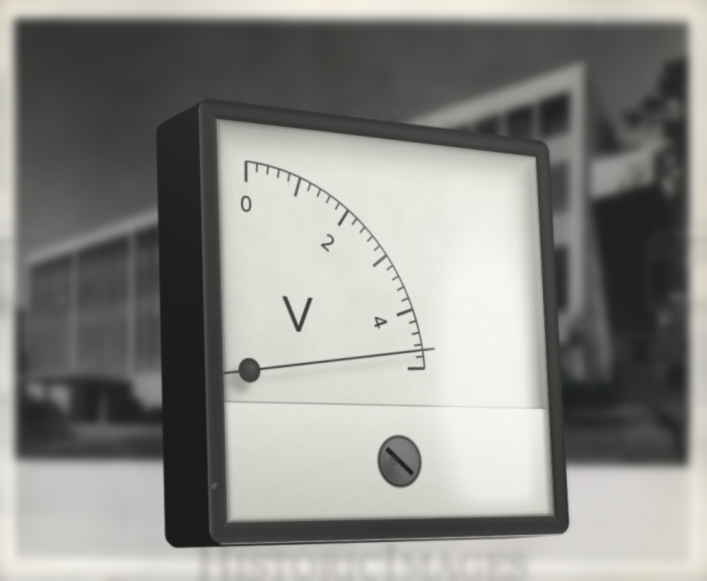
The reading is 4.7 V
